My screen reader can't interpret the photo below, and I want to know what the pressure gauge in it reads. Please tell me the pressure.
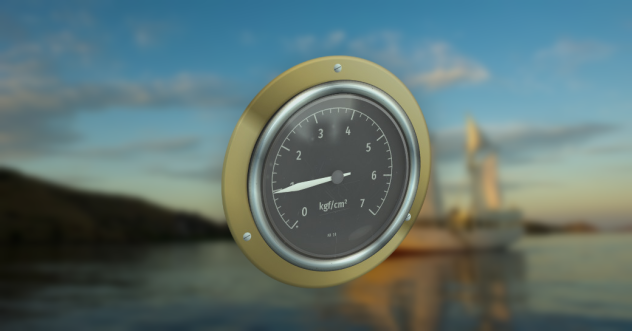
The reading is 1 kg/cm²
